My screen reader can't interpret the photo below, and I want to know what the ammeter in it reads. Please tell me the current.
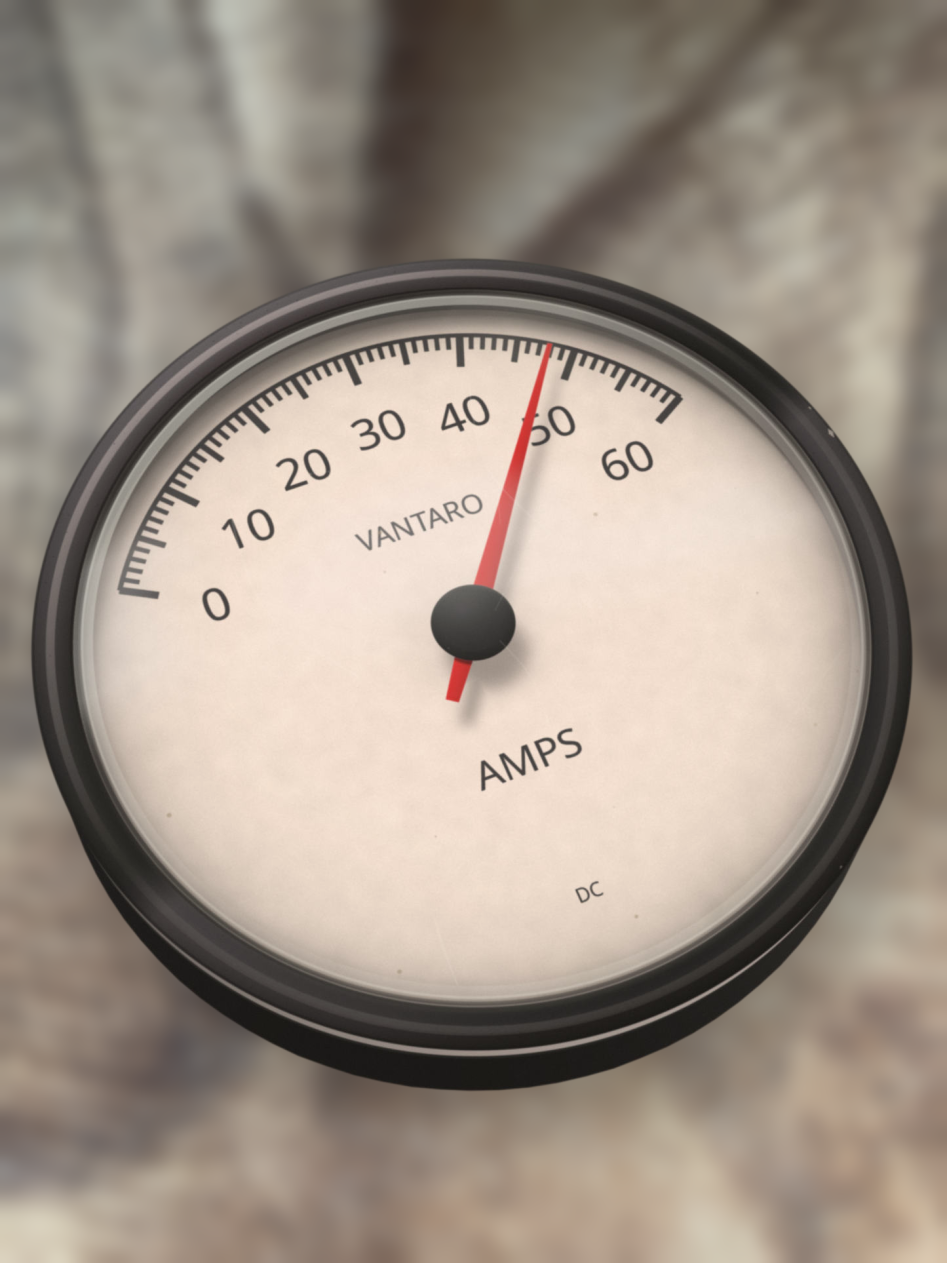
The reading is 48 A
